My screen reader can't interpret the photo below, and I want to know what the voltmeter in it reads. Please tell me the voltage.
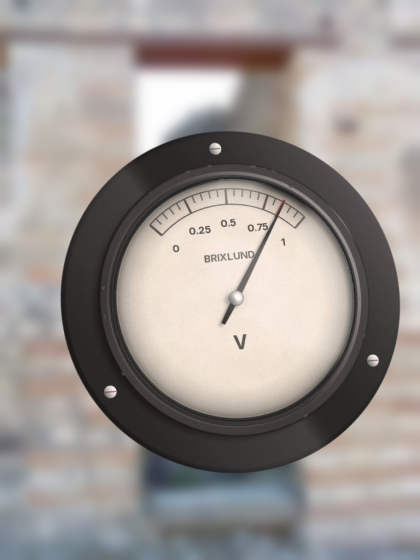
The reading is 0.85 V
